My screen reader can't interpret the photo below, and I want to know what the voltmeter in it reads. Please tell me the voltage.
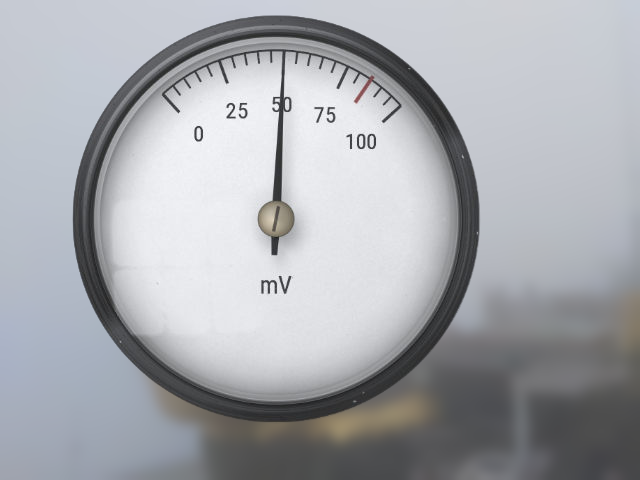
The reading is 50 mV
